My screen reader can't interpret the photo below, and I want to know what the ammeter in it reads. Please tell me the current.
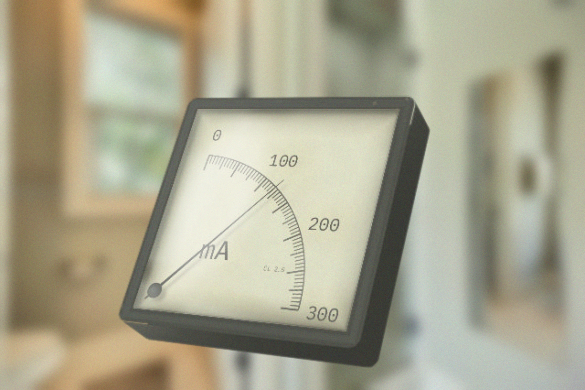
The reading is 125 mA
